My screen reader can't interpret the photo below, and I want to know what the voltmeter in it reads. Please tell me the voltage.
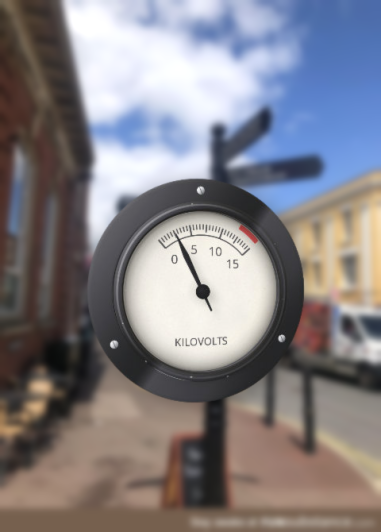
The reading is 2.5 kV
